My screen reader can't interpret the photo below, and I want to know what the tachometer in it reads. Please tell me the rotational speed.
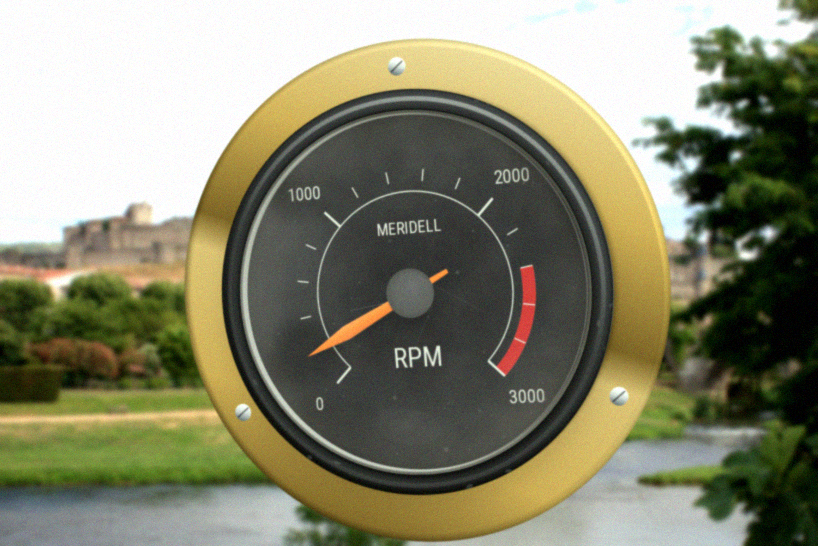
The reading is 200 rpm
